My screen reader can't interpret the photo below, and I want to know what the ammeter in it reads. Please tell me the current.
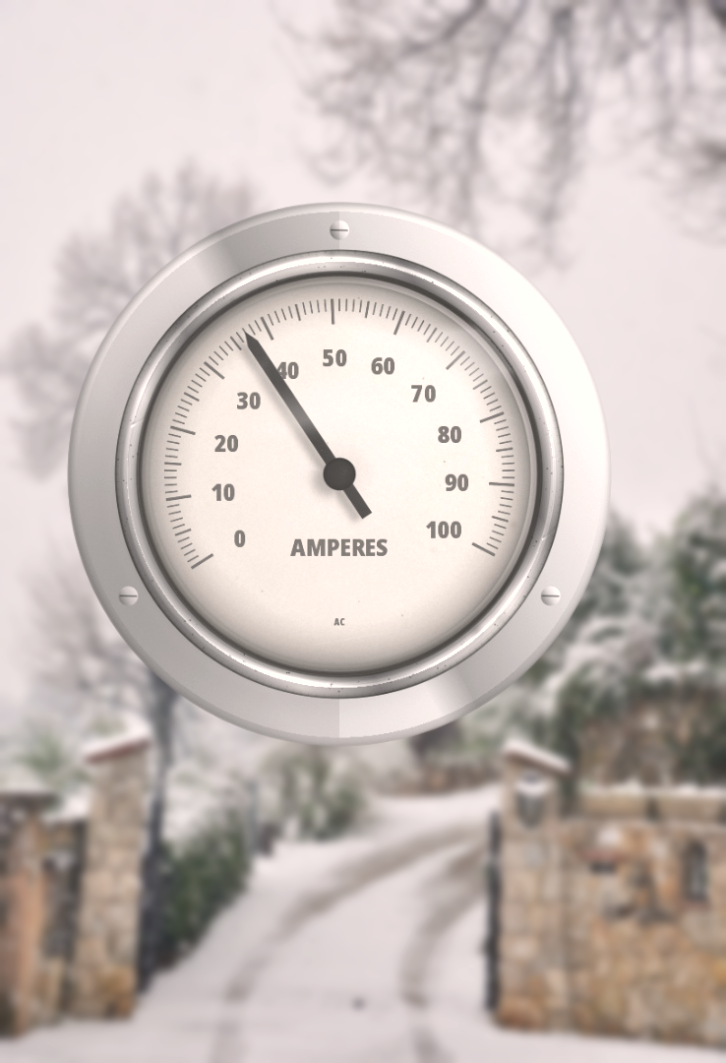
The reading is 37 A
